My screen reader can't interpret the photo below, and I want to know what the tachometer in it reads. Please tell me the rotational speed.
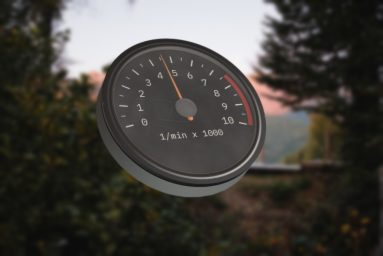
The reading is 4500 rpm
